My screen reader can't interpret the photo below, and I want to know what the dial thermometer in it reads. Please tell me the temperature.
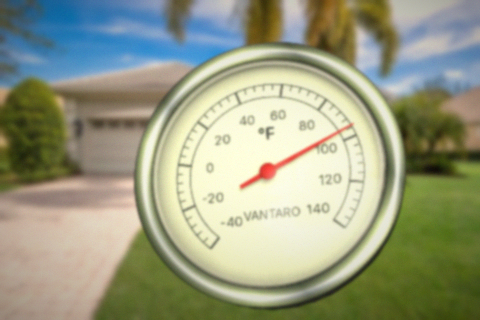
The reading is 96 °F
